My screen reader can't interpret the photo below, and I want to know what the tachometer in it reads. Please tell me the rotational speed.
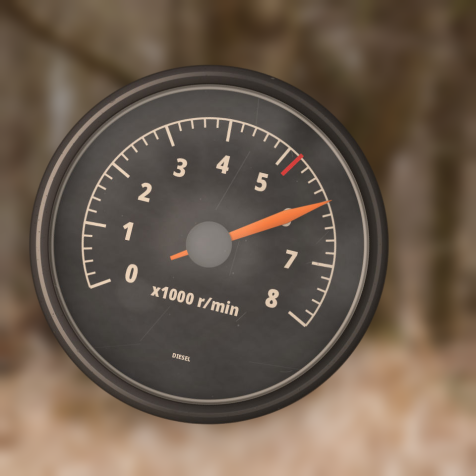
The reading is 6000 rpm
